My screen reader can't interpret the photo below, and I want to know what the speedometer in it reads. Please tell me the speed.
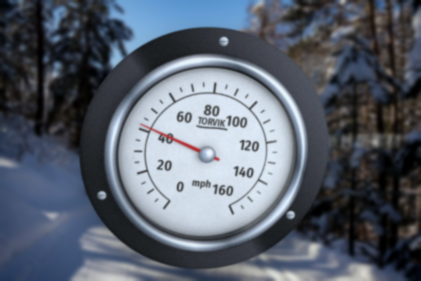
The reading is 42.5 mph
